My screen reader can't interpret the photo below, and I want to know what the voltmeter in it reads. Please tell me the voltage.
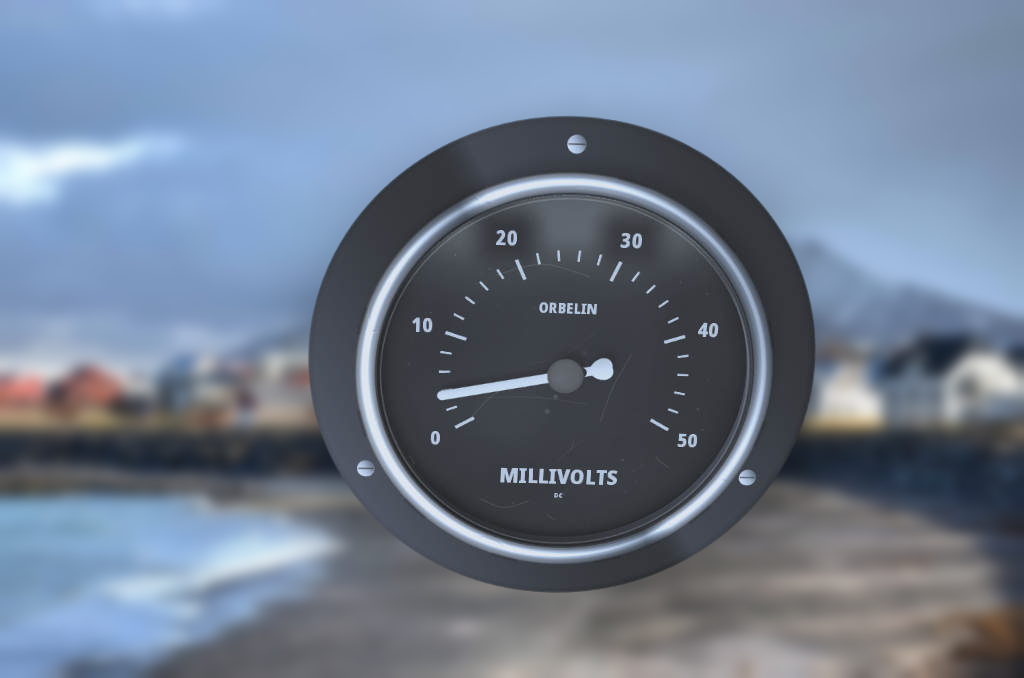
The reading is 4 mV
